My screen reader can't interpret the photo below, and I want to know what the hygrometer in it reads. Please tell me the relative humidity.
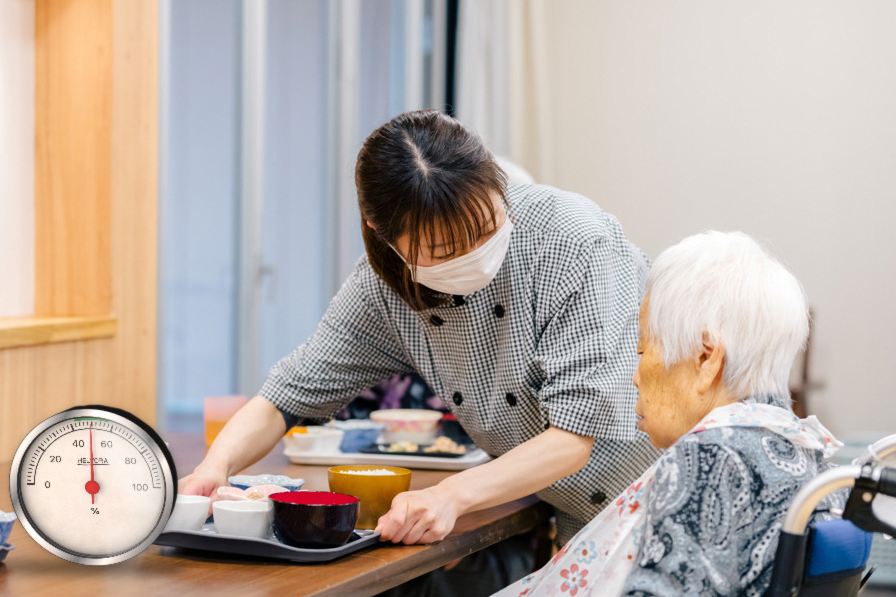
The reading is 50 %
